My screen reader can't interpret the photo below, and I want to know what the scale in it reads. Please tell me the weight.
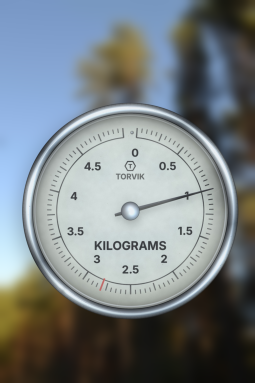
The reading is 1 kg
